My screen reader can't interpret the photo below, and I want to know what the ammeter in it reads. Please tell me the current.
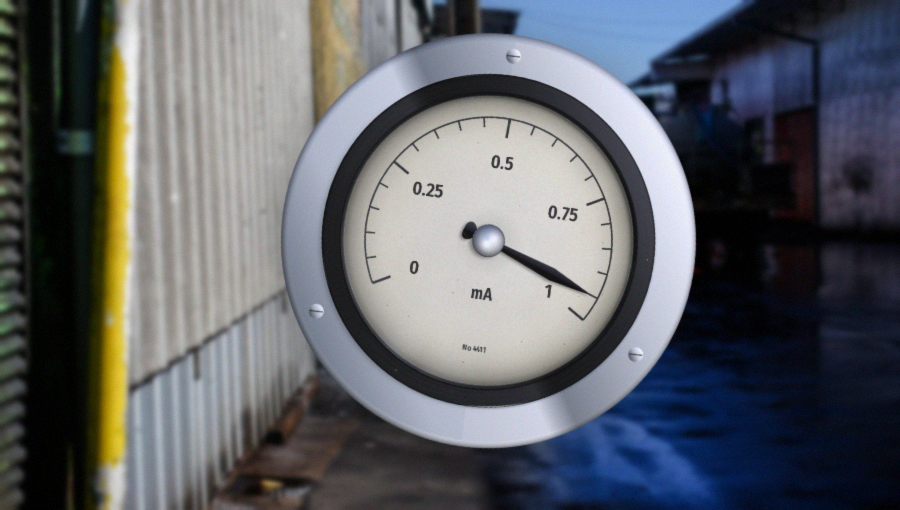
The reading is 0.95 mA
